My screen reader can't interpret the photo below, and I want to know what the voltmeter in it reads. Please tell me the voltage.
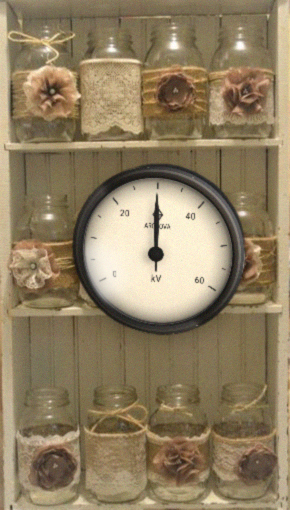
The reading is 30 kV
